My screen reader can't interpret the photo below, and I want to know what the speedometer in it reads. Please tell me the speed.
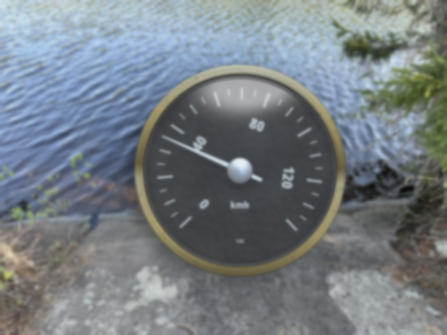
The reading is 35 km/h
